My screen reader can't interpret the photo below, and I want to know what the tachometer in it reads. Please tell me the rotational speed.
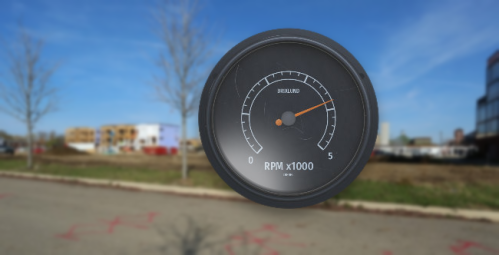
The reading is 3800 rpm
